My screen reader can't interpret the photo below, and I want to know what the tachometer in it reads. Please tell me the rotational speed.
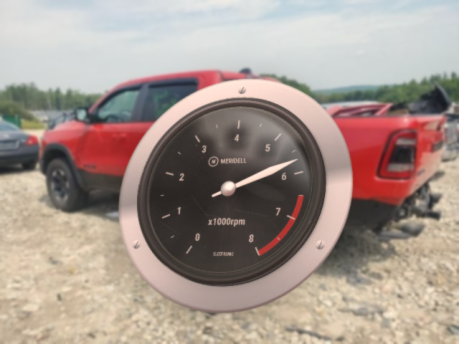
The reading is 5750 rpm
